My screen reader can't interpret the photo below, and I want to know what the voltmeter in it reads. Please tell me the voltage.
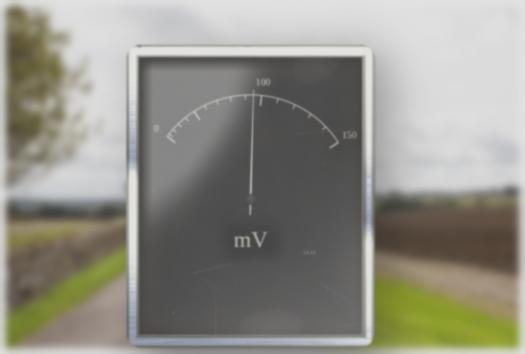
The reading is 95 mV
